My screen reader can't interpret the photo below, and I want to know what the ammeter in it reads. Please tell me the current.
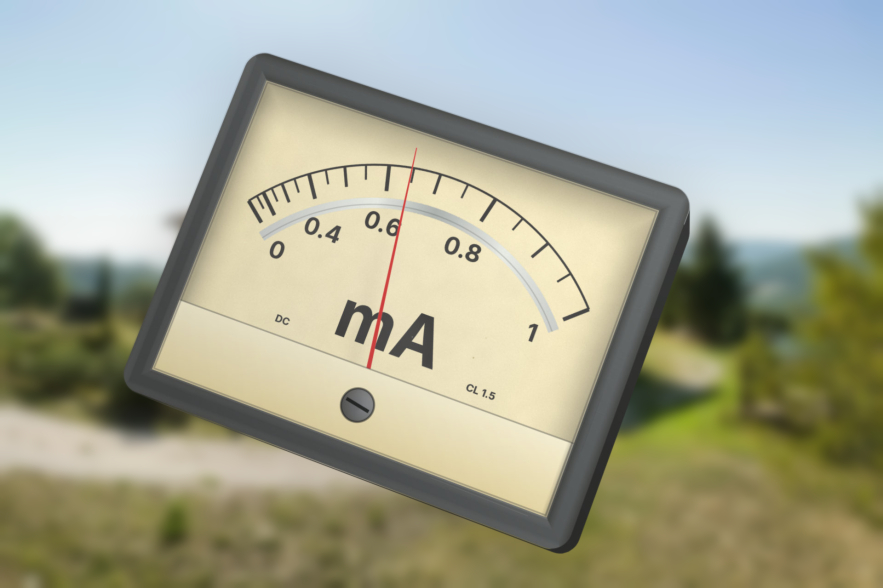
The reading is 0.65 mA
